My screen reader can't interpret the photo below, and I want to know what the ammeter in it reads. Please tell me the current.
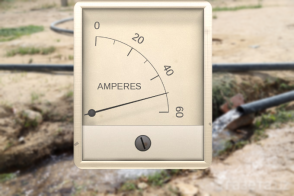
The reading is 50 A
